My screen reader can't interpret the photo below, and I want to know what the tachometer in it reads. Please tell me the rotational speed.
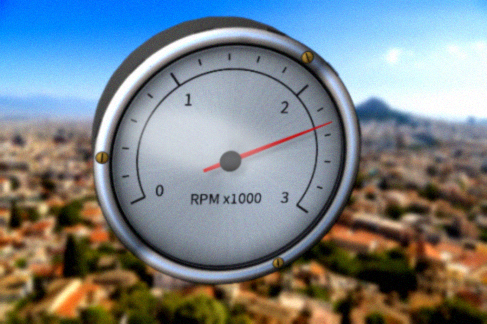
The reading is 2300 rpm
